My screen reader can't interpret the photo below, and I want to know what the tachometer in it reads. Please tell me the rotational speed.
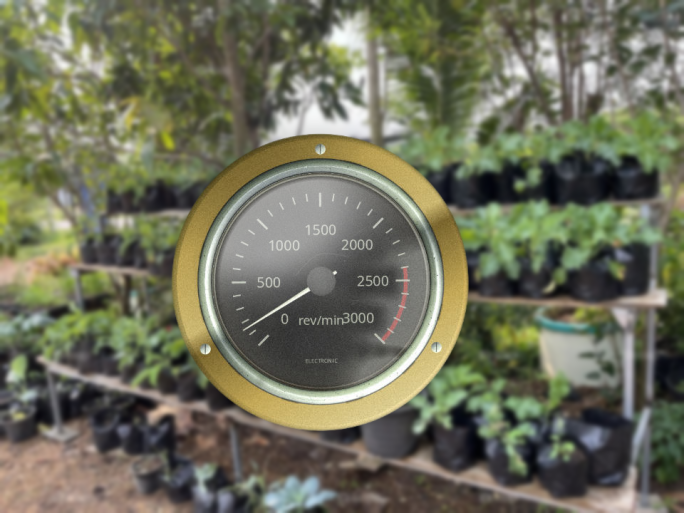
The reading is 150 rpm
